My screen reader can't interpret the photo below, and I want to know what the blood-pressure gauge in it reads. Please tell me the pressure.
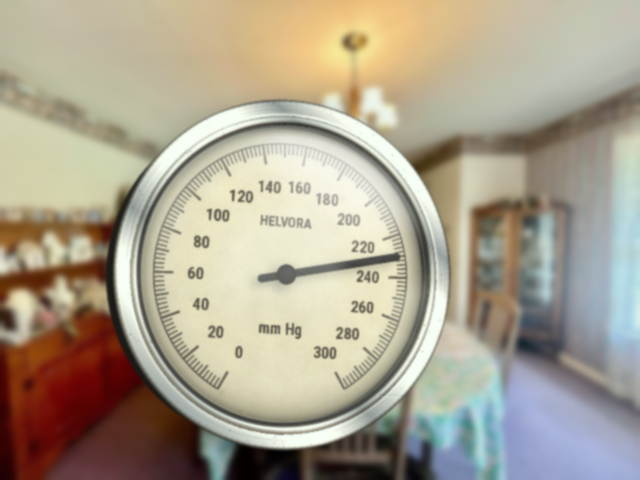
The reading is 230 mmHg
